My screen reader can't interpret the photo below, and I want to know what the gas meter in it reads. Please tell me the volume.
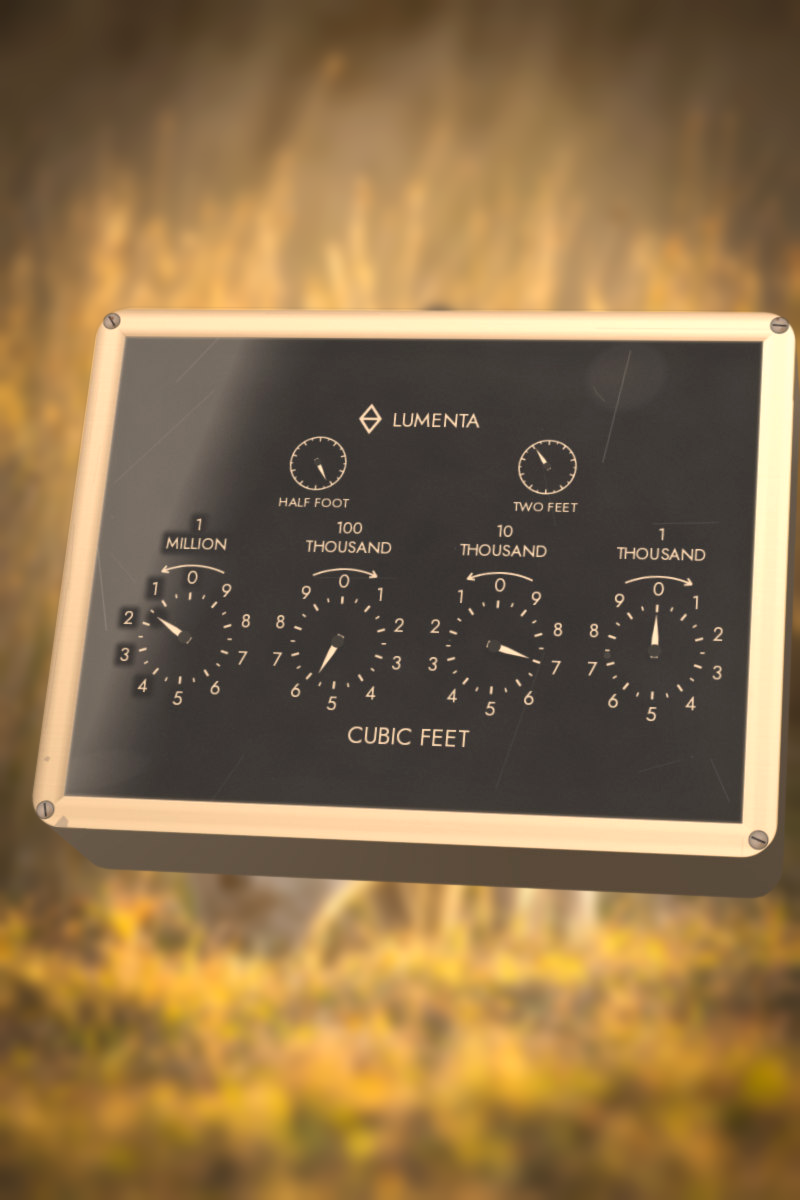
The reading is 157000 ft³
